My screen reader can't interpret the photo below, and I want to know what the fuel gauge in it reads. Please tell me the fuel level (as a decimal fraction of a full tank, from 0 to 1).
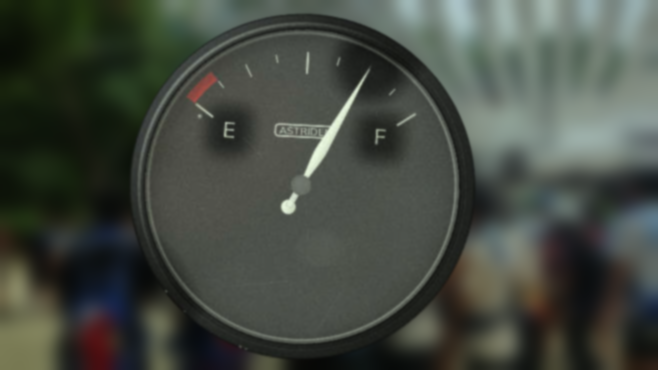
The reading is 0.75
